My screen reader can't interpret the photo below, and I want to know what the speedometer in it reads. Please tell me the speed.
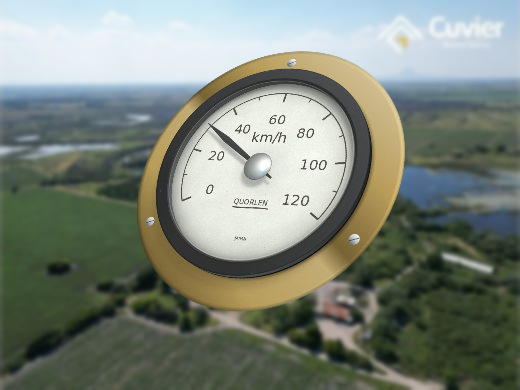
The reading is 30 km/h
